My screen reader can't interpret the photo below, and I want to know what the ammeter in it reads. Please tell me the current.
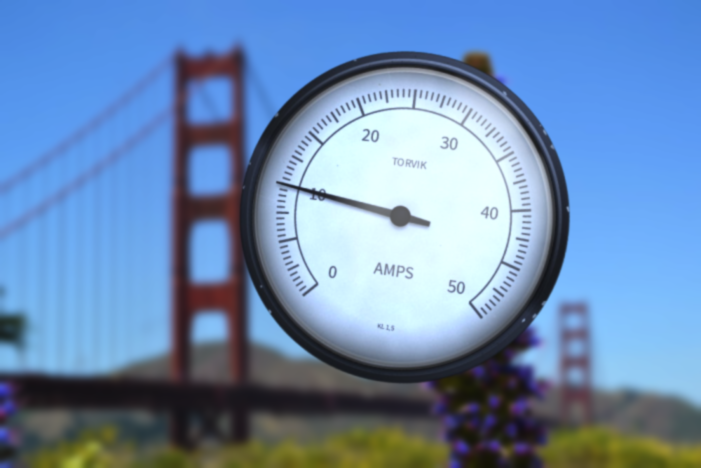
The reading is 10 A
